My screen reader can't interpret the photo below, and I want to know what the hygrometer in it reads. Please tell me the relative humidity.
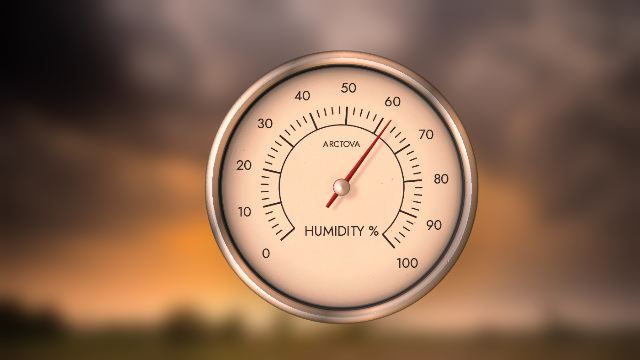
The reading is 62 %
